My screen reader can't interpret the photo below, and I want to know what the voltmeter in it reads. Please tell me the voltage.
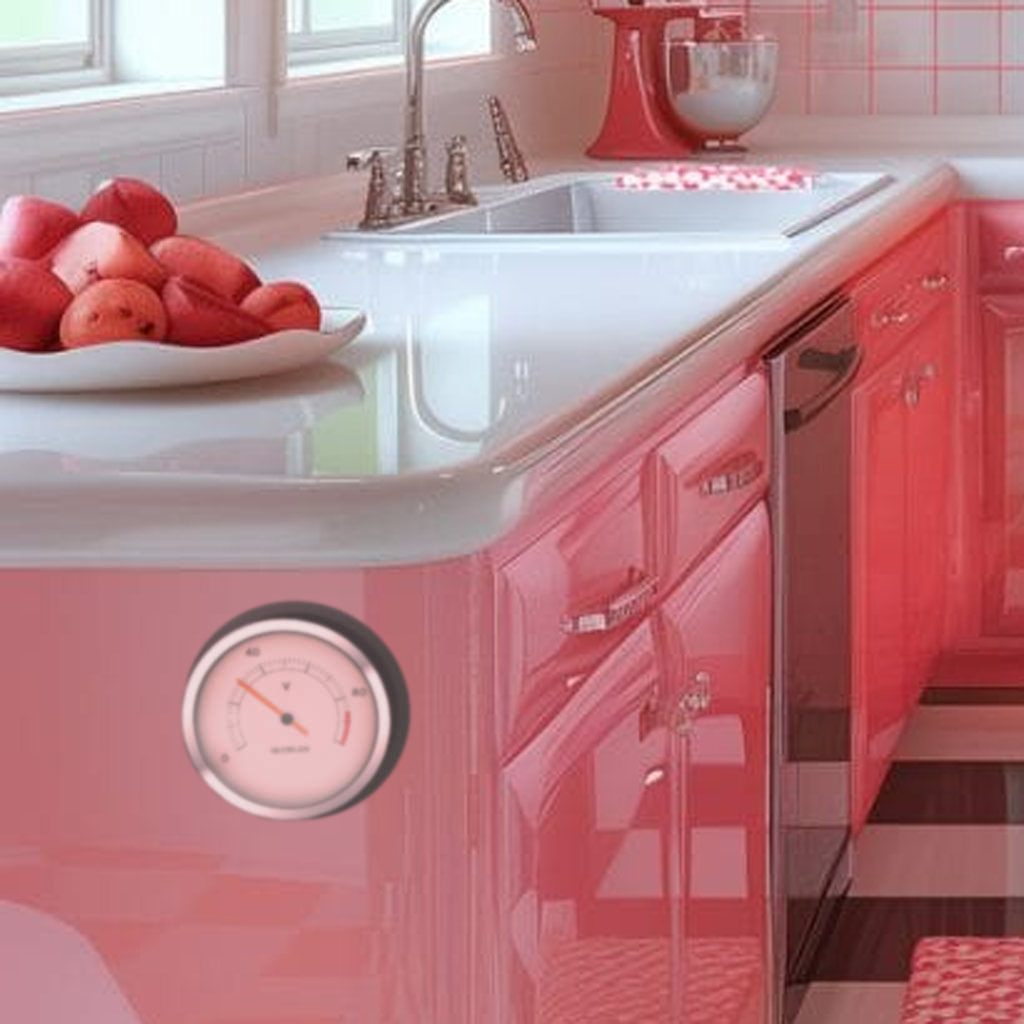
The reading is 30 V
